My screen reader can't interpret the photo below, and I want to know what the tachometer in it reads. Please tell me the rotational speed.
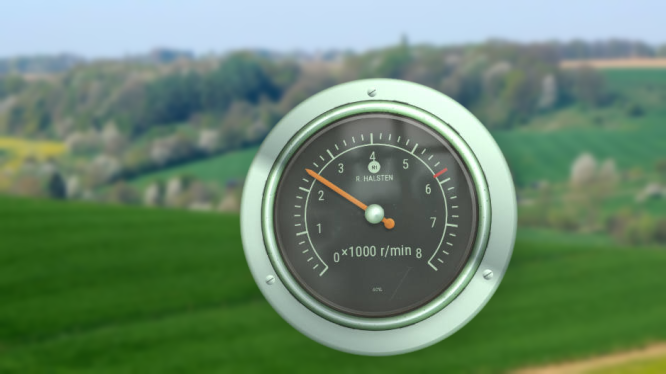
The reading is 2400 rpm
